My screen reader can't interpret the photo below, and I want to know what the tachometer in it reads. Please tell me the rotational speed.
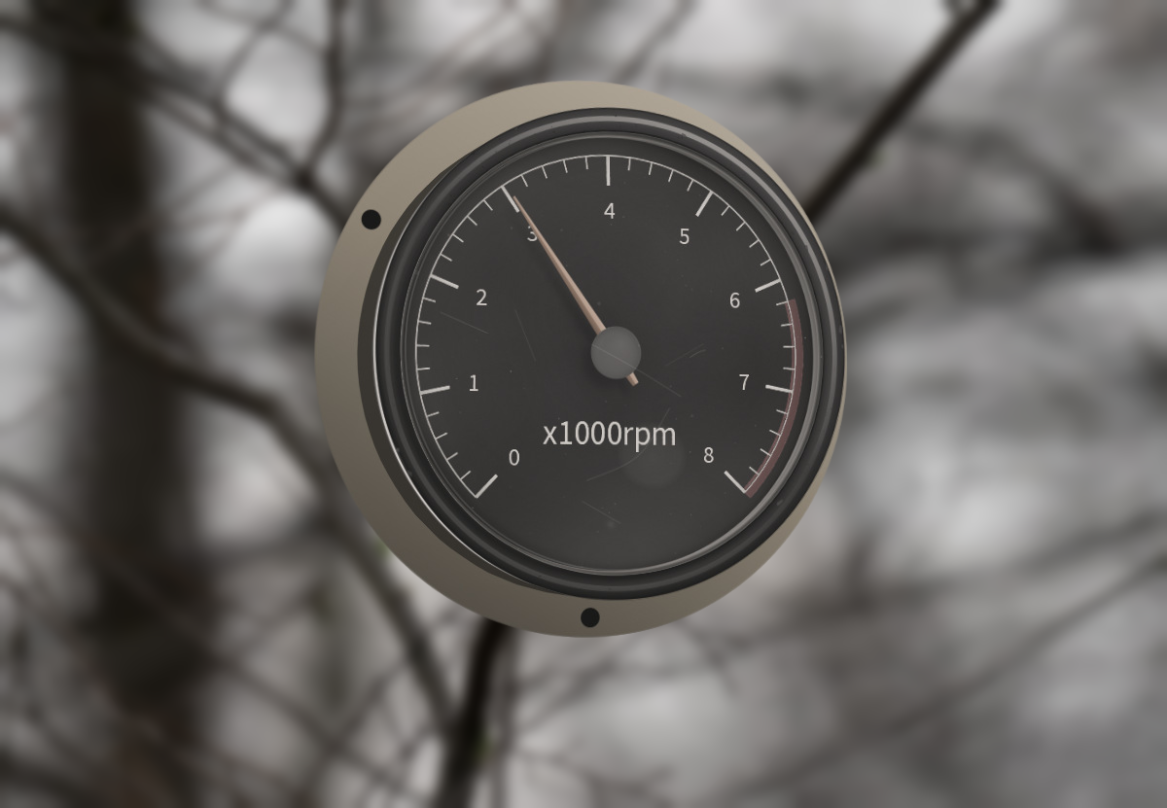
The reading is 3000 rpm
